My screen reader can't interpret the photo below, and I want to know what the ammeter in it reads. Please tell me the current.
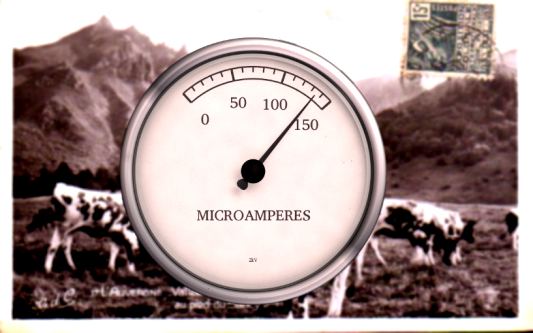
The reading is 135 µA
